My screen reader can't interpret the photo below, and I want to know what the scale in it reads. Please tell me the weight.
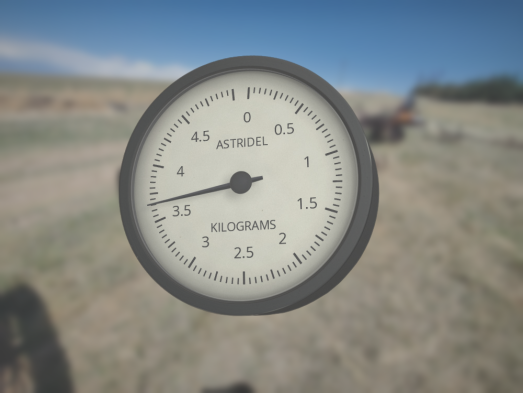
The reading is 3.65 kg
